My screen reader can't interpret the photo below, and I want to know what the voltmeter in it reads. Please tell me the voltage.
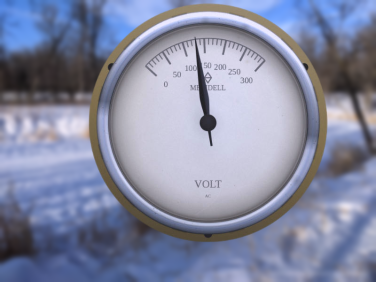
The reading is 130 V
